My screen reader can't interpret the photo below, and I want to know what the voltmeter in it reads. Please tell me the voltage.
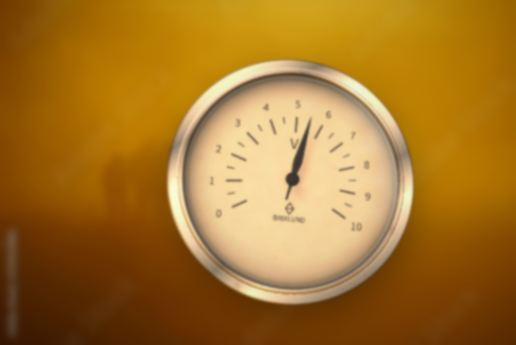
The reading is 5.5 V
